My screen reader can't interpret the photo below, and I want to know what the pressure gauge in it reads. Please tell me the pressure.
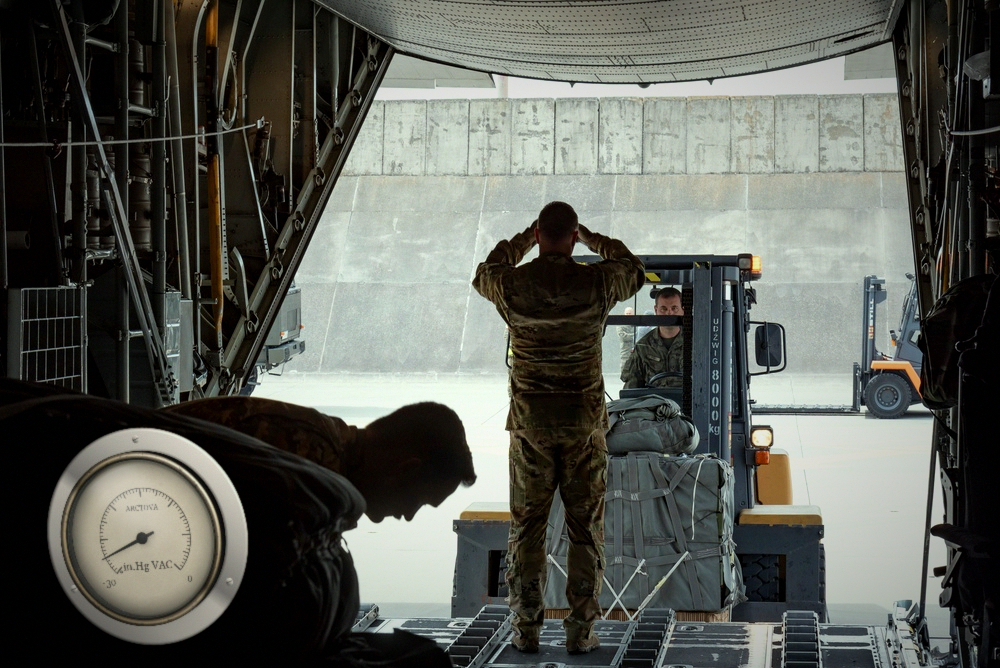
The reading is -27.5 inHg
